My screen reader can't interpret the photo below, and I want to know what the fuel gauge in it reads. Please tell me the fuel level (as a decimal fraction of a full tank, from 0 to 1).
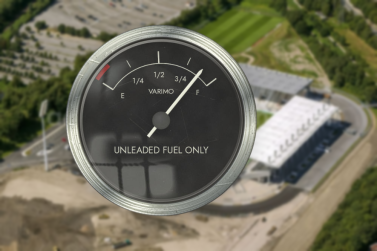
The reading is 0.875
